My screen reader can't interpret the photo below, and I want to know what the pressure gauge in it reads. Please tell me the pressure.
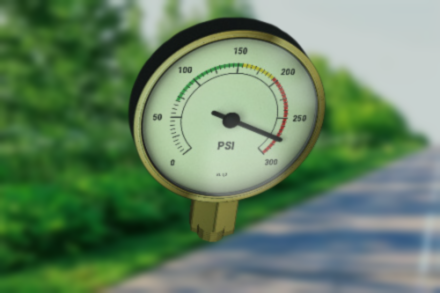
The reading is 275 psi
